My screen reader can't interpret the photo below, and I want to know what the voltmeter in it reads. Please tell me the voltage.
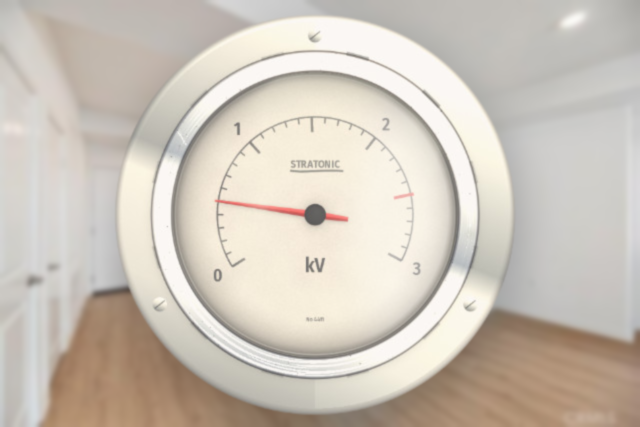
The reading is 0.5 kV
